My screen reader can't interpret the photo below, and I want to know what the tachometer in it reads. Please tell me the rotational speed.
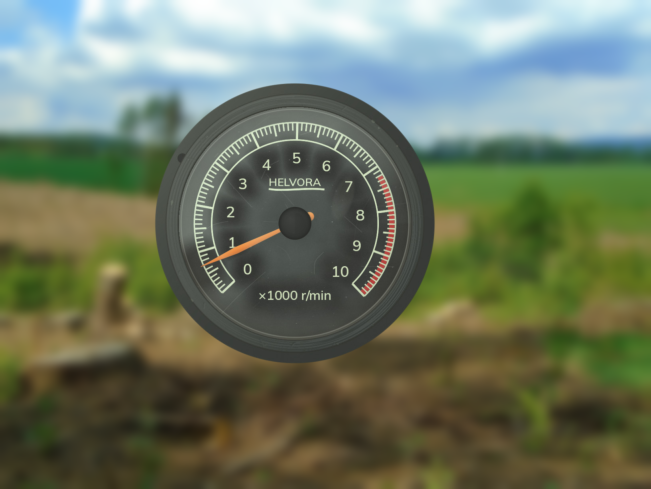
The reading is 700 rpm
